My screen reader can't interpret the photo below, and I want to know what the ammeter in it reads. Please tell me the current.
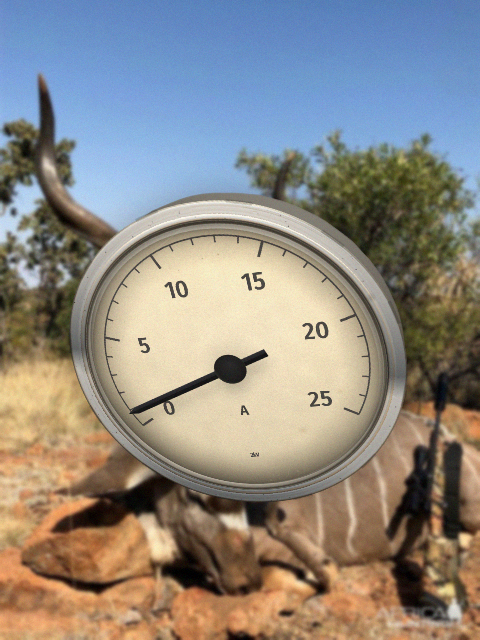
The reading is 1 A
